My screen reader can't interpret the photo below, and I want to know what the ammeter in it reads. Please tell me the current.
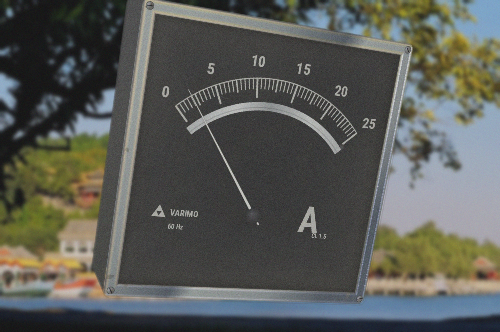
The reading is 2 A
